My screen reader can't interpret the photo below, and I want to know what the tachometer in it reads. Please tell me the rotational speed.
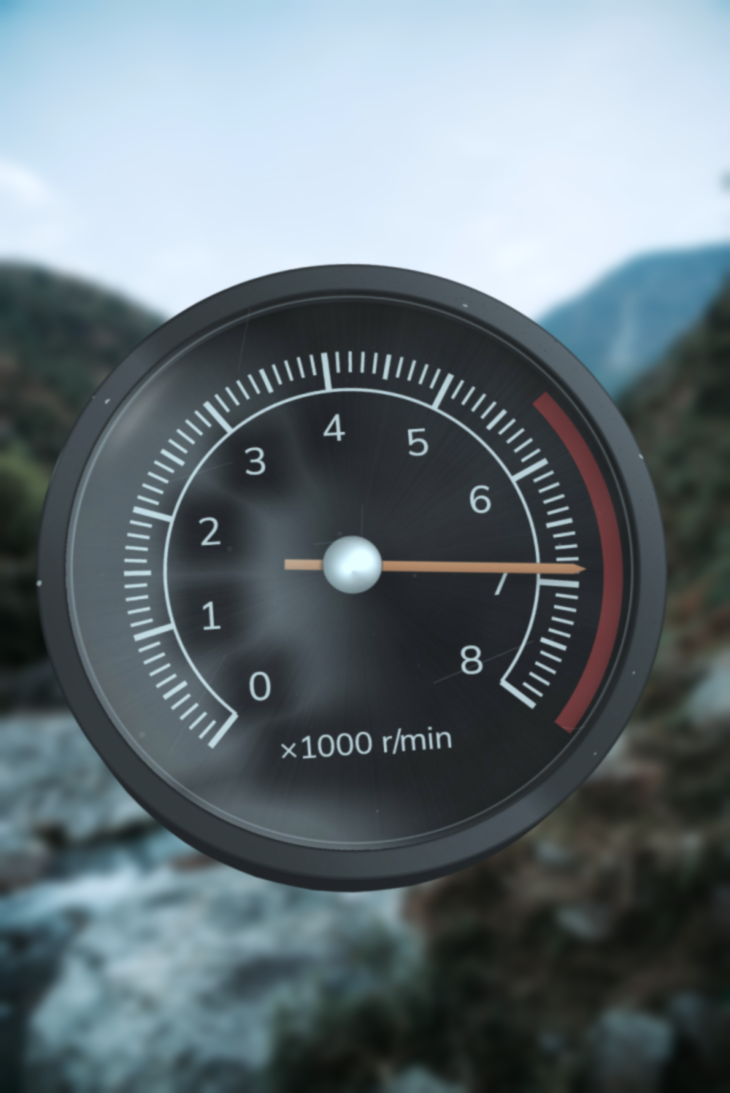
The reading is 6900 rpm
